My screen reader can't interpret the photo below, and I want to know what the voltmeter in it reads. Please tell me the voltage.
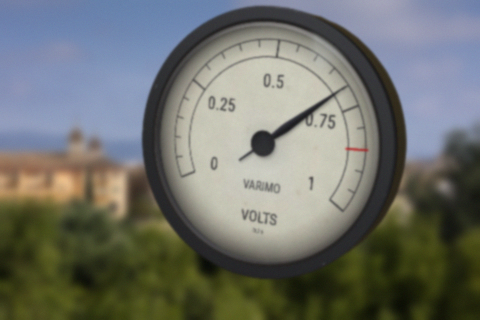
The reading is 0.7 V
